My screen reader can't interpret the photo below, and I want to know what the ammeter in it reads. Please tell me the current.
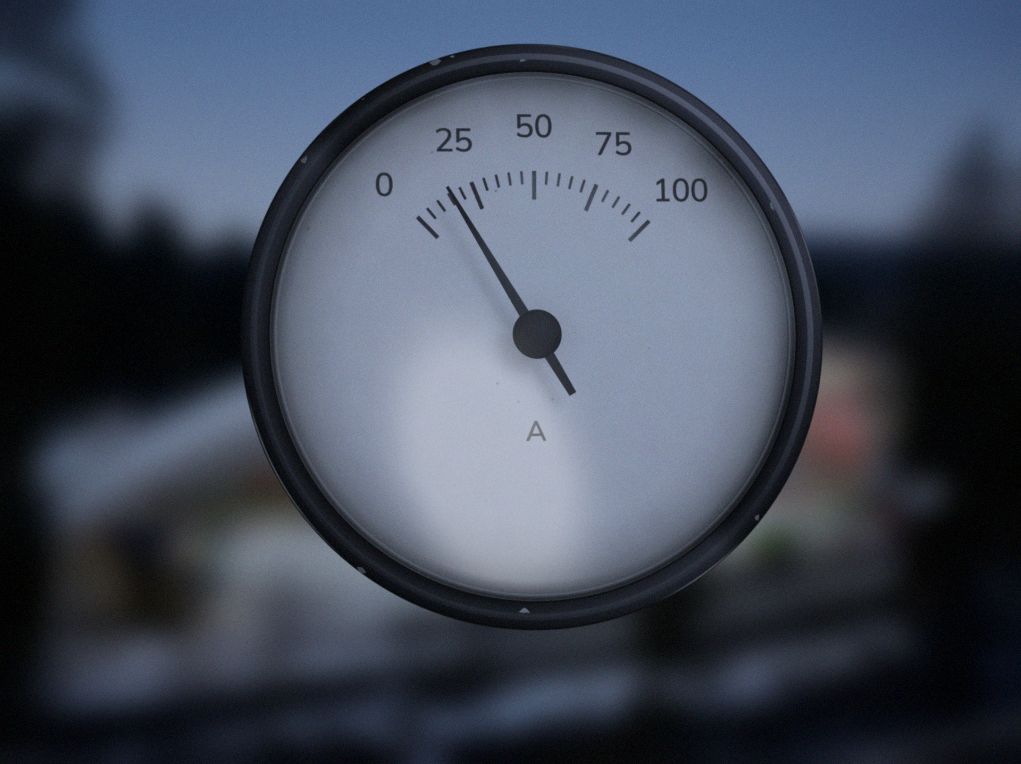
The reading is 15 A
